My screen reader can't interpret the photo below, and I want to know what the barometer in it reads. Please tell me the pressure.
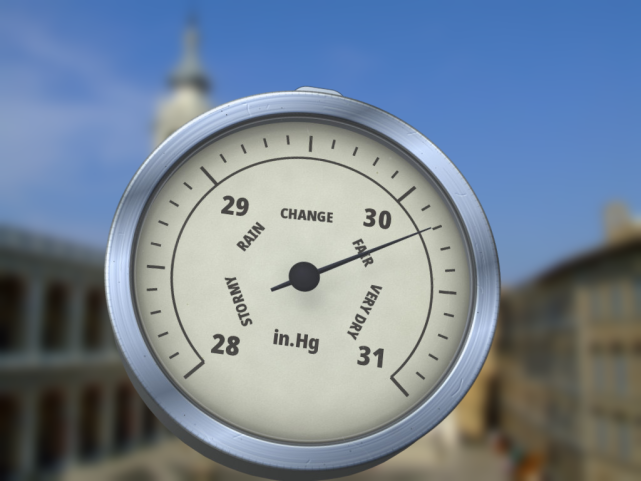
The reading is 30.2 inHg
